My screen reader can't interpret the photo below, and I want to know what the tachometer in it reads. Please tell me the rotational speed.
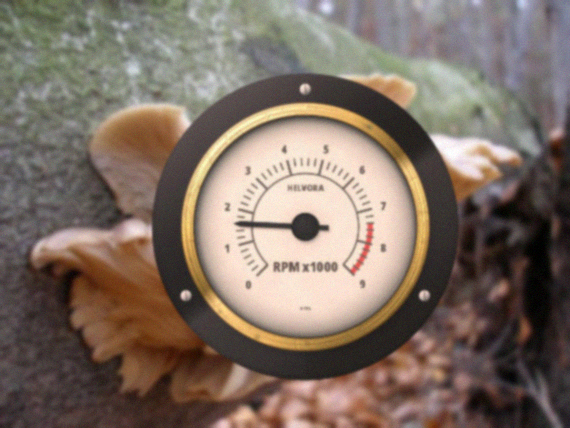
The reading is 1600 rpm
